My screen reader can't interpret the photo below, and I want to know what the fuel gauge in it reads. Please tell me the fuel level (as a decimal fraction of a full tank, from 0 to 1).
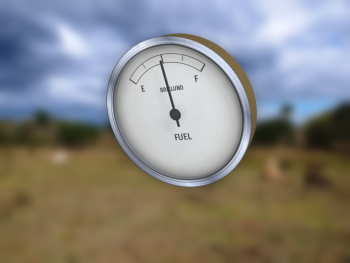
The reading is 0.5
